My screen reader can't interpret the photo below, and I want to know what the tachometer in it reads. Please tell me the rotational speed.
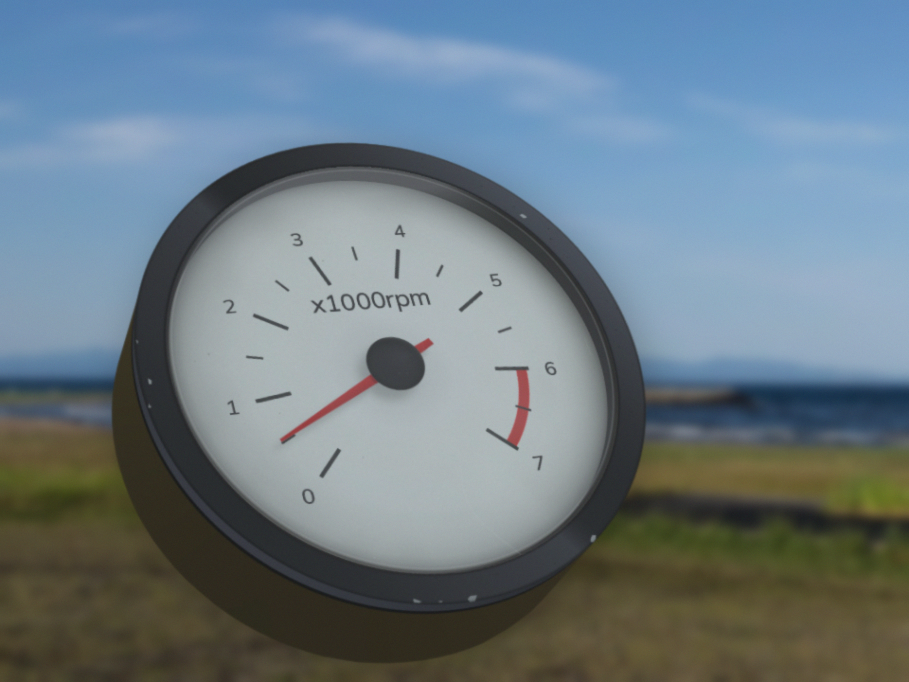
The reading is 500 rpm
